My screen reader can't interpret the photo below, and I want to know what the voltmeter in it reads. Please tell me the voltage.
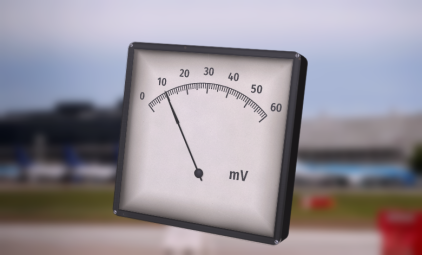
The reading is 10 mV
